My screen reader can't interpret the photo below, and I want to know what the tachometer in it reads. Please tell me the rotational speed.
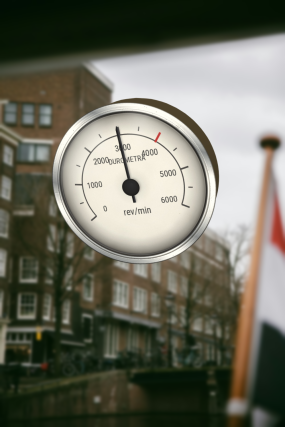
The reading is 3000 rpm
